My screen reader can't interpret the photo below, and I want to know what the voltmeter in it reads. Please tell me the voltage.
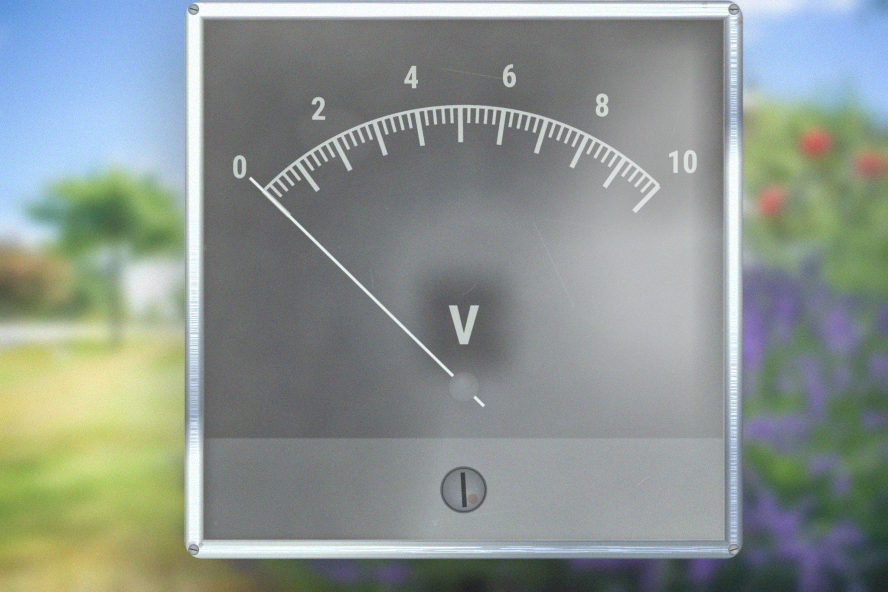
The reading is 0 V
